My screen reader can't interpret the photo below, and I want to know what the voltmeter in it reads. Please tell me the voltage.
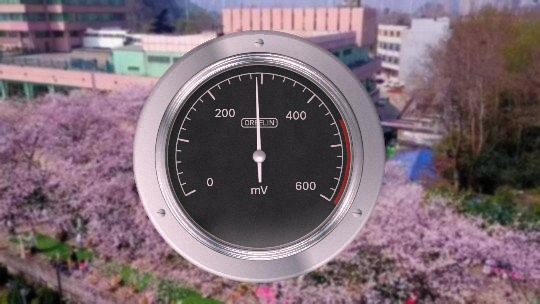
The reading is 290 mV
